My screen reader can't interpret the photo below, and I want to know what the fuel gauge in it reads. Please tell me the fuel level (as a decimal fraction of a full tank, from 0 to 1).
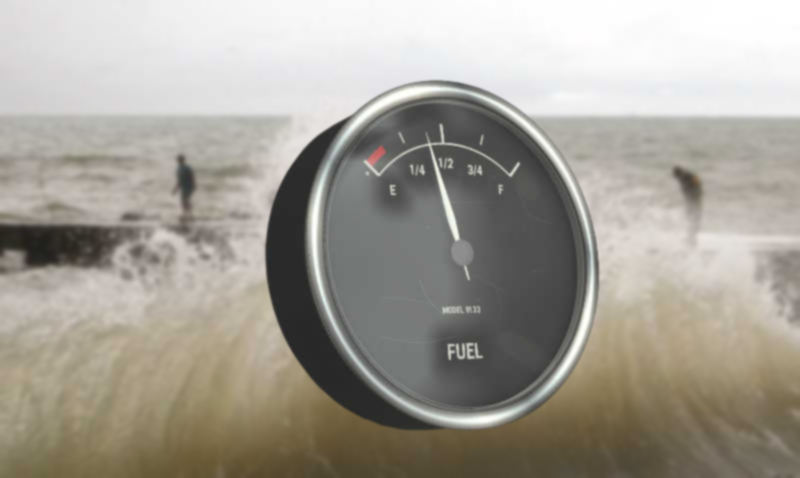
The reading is 0.375
